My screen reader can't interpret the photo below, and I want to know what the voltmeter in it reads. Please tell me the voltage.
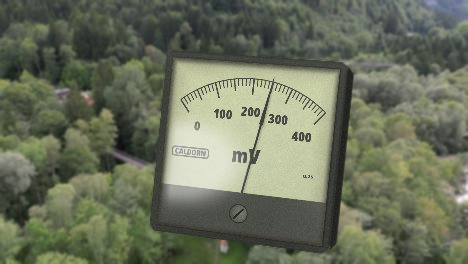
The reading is 250 mV
